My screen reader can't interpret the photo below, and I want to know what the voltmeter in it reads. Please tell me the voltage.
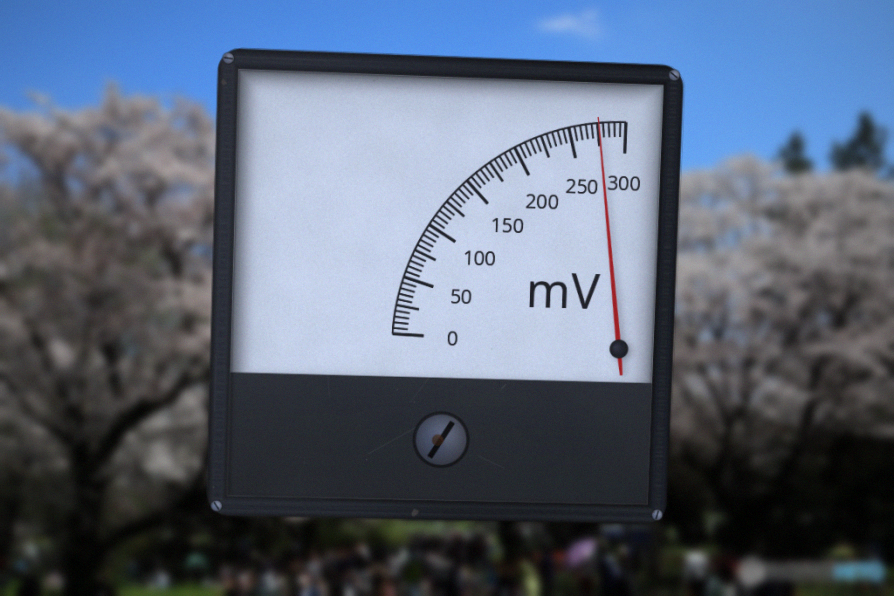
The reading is 275 mV
